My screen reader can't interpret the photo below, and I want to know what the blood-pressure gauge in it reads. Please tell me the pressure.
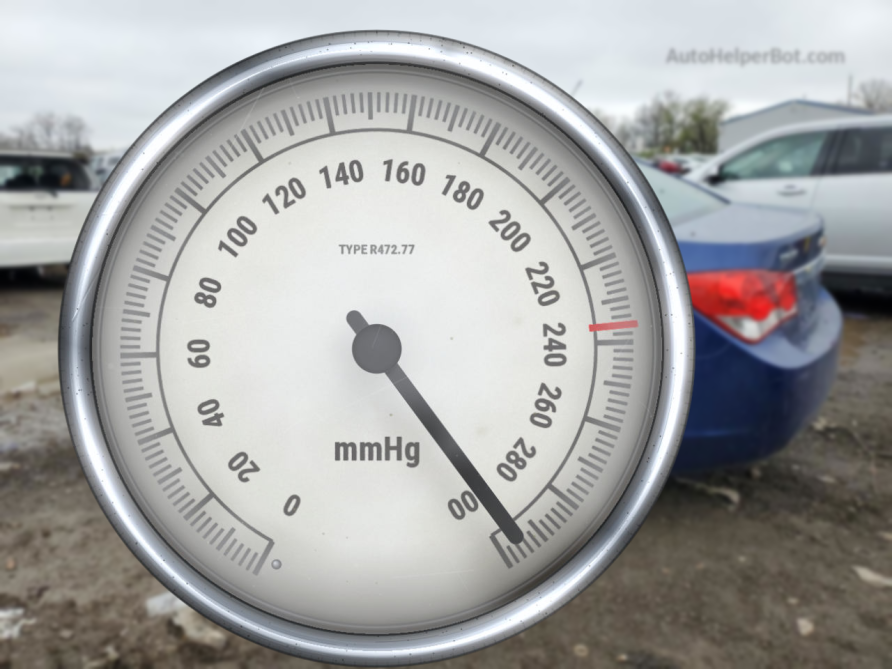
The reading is 295 mmHg
